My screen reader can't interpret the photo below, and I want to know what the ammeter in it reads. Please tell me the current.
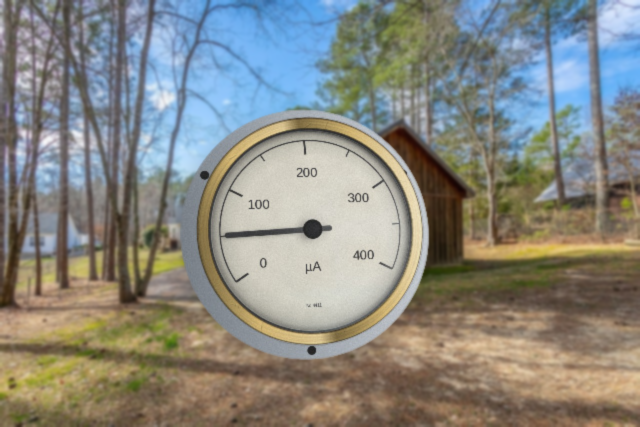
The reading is 50 µA
